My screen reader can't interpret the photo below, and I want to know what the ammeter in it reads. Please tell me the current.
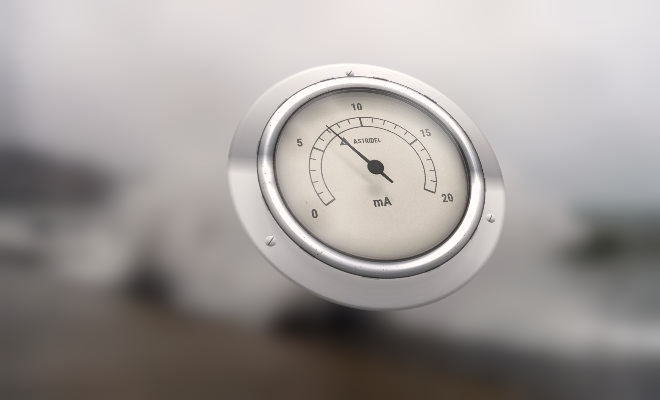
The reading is 7 mA
